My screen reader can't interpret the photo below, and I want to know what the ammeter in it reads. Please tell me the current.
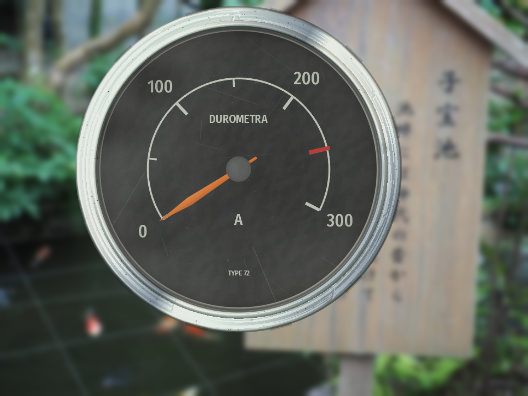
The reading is 0 A
